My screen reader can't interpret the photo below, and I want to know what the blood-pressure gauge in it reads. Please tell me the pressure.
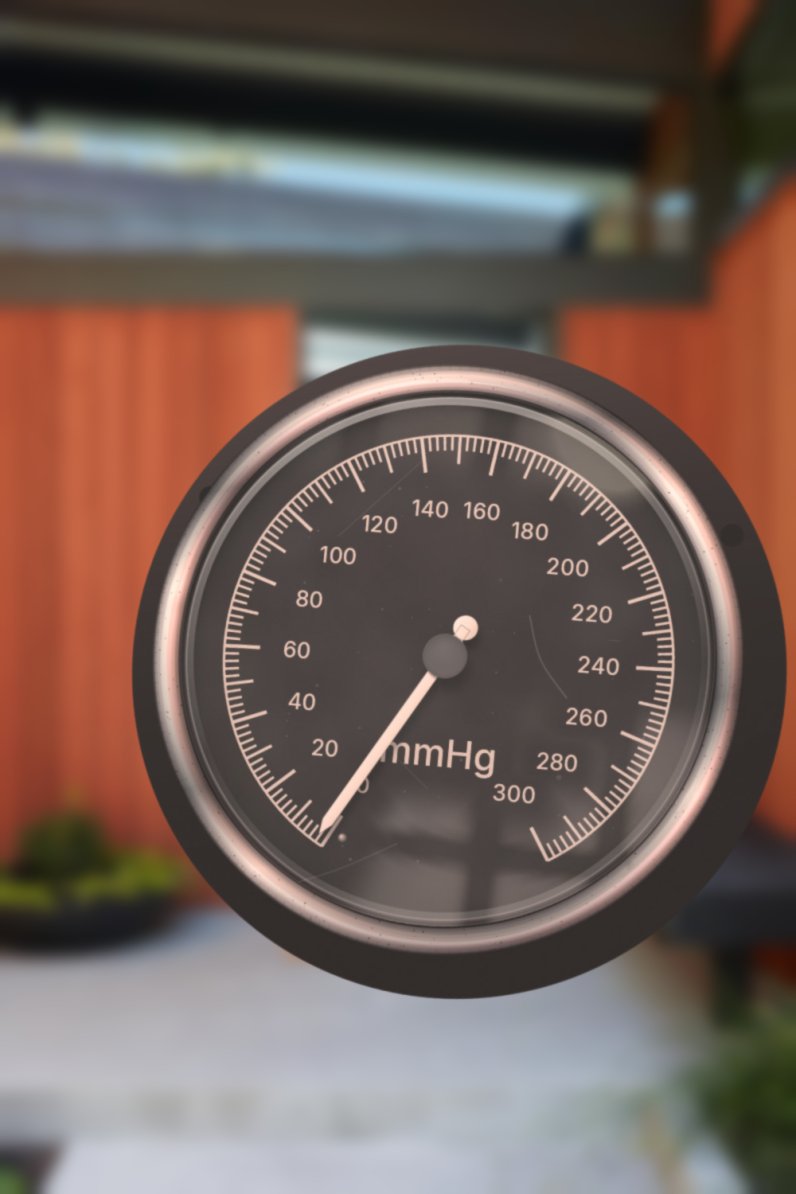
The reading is 2 mmHg
